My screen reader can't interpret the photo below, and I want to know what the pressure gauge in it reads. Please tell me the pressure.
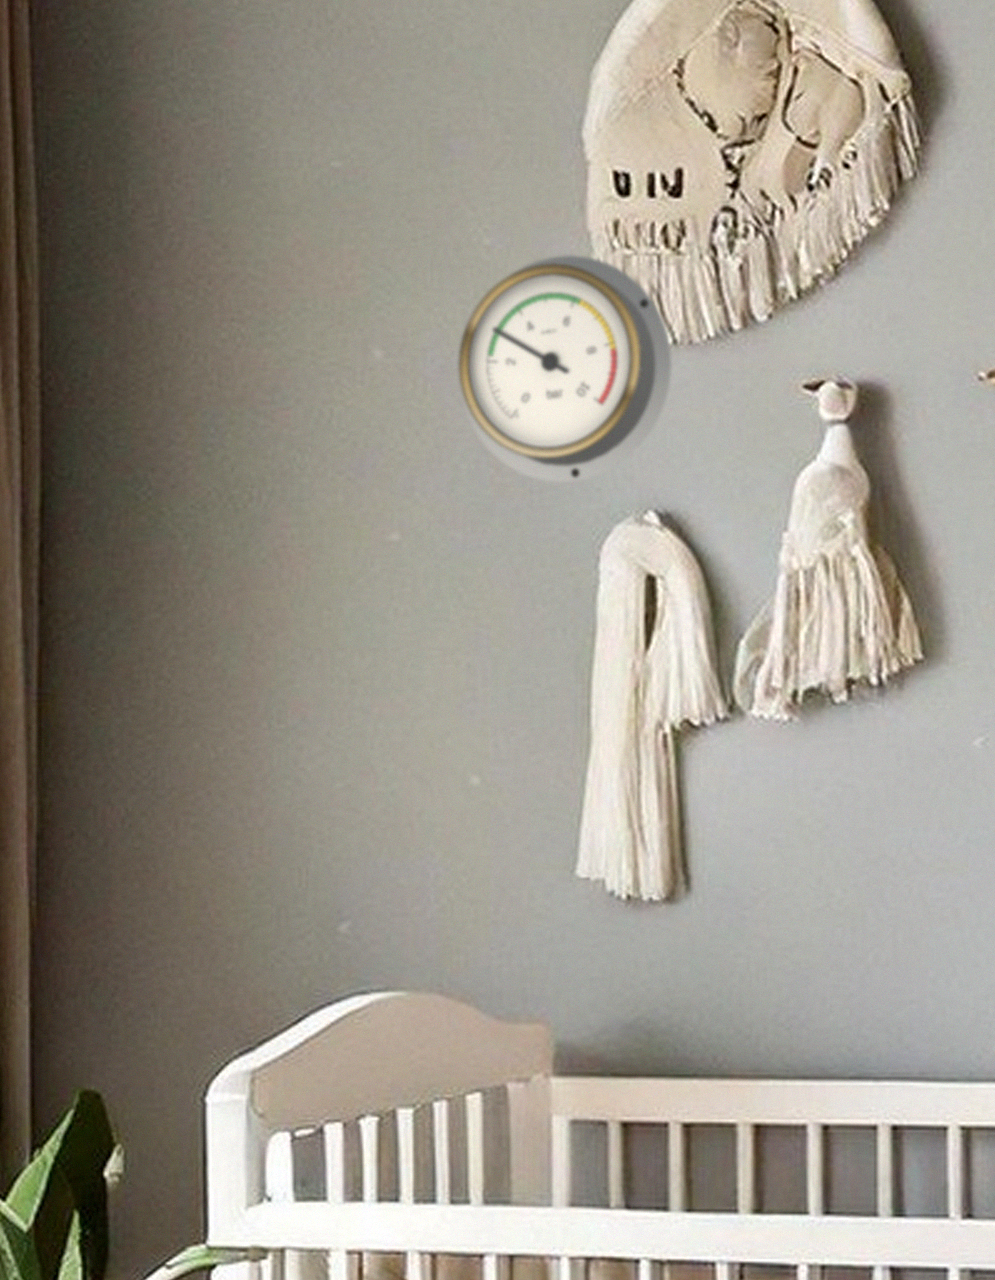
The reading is 3 bar
